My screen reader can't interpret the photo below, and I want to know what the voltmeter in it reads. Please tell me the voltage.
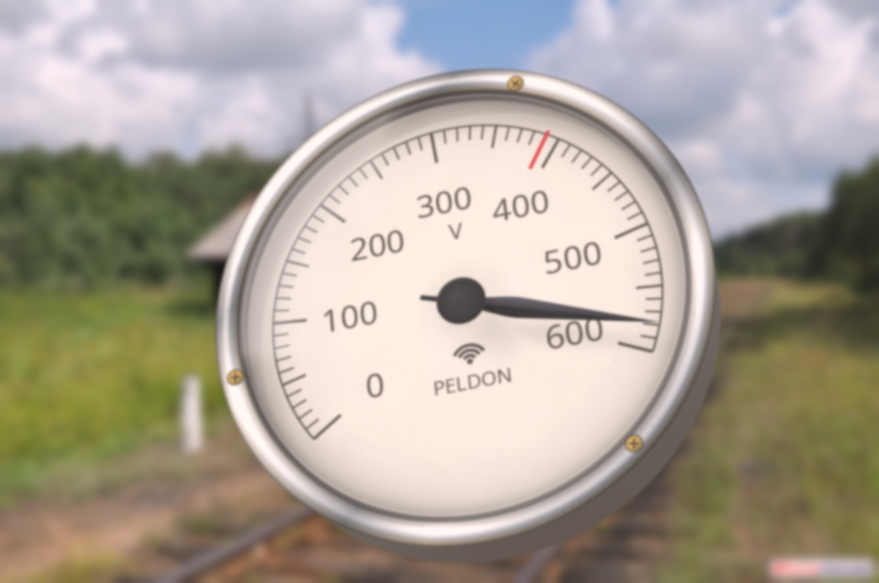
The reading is 580 V
